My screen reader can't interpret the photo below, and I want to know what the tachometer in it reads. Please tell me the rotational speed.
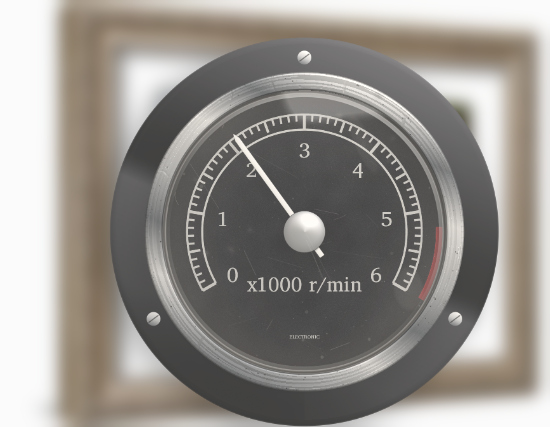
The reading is 2100 rpm
